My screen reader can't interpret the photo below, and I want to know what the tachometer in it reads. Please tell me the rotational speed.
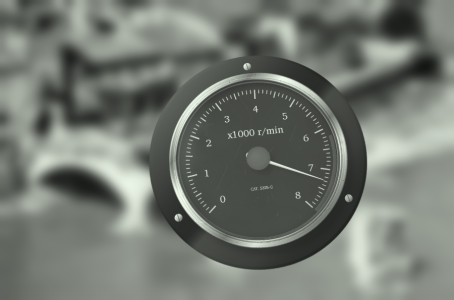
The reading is 7300 rpm
